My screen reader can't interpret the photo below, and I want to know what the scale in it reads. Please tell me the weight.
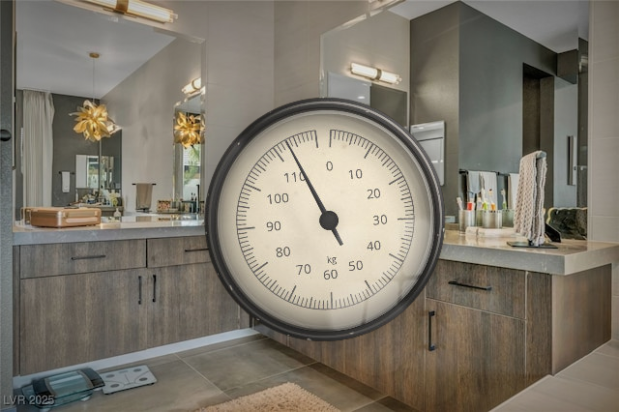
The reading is 113 kg
